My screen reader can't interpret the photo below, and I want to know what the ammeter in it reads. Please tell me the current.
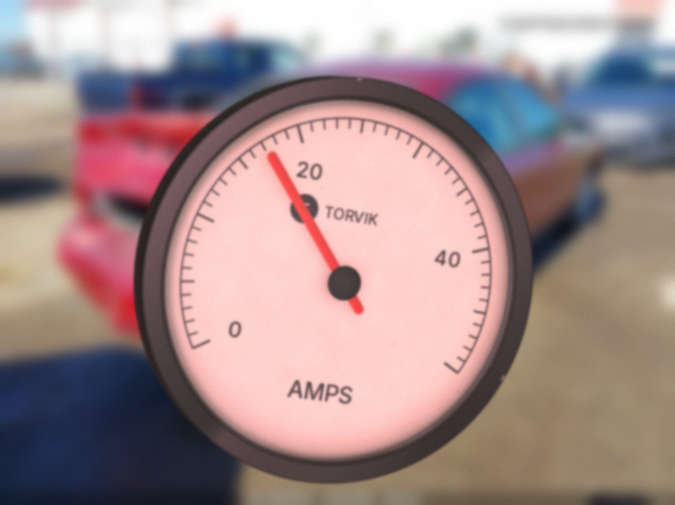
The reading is 17 A
